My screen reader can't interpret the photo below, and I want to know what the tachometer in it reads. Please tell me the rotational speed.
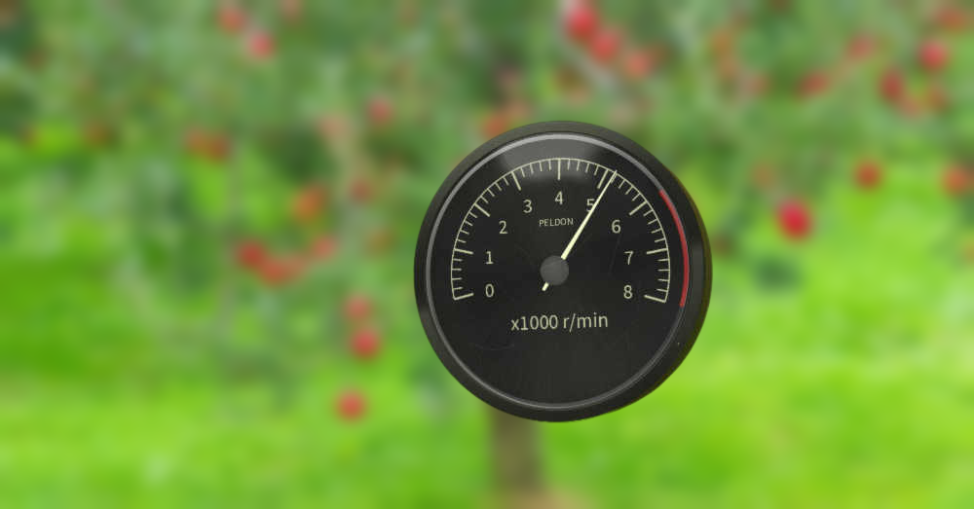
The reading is 5200 rpm
